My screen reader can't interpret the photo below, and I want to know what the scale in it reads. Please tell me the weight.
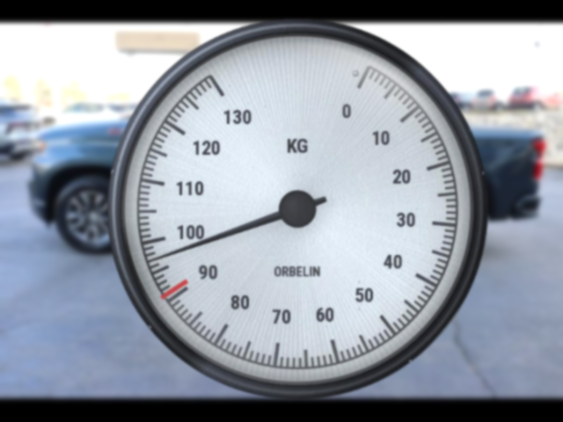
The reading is 97 kg
